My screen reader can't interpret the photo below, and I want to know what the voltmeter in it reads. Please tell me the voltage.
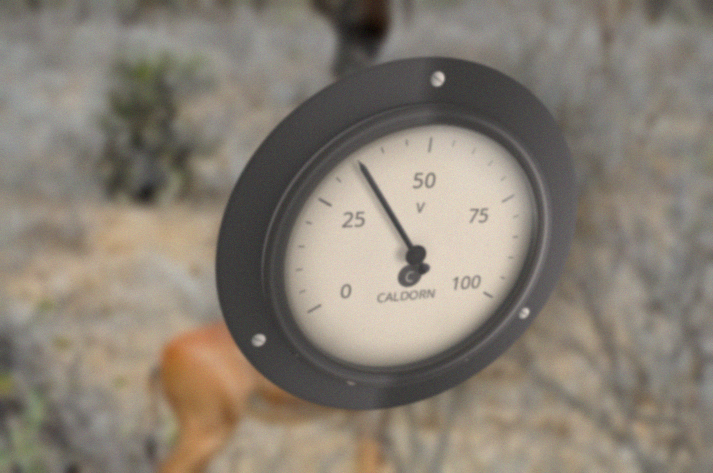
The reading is 35 V
